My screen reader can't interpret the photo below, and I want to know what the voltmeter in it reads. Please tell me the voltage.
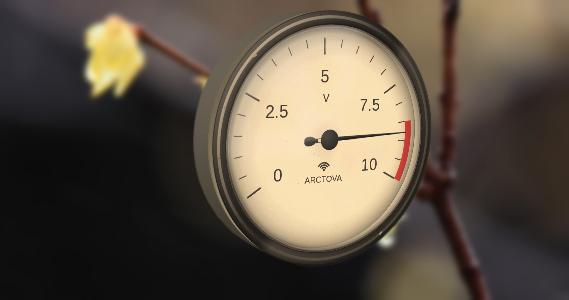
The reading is 8.75 V
